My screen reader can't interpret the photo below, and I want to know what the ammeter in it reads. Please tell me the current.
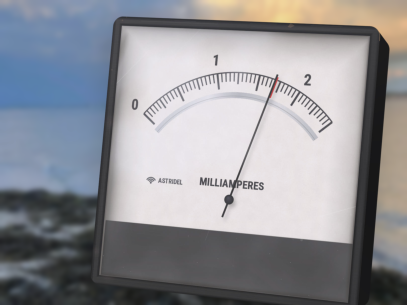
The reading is 1.7 mA
